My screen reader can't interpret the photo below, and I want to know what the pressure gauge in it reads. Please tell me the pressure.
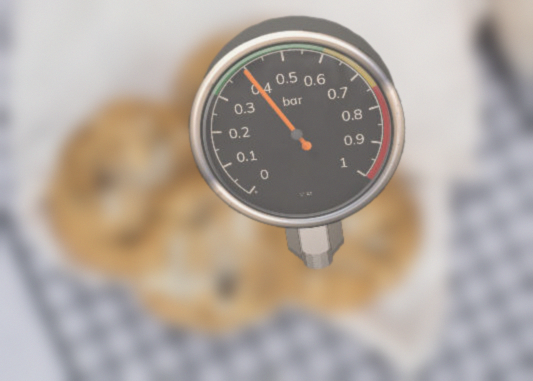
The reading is 0.4 bar
